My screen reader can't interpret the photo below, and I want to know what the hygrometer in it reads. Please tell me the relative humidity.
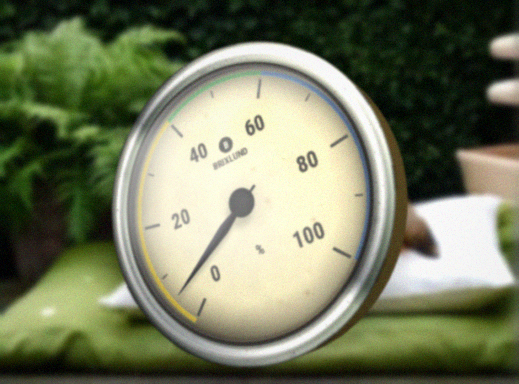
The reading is 5 %
